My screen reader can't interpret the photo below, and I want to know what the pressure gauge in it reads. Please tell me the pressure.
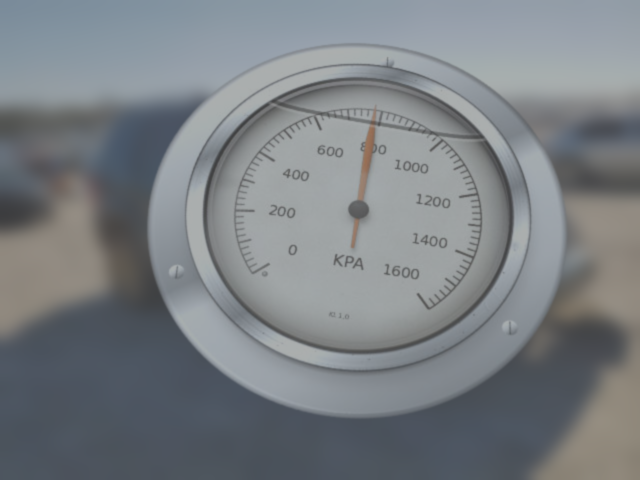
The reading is 780 kPa
